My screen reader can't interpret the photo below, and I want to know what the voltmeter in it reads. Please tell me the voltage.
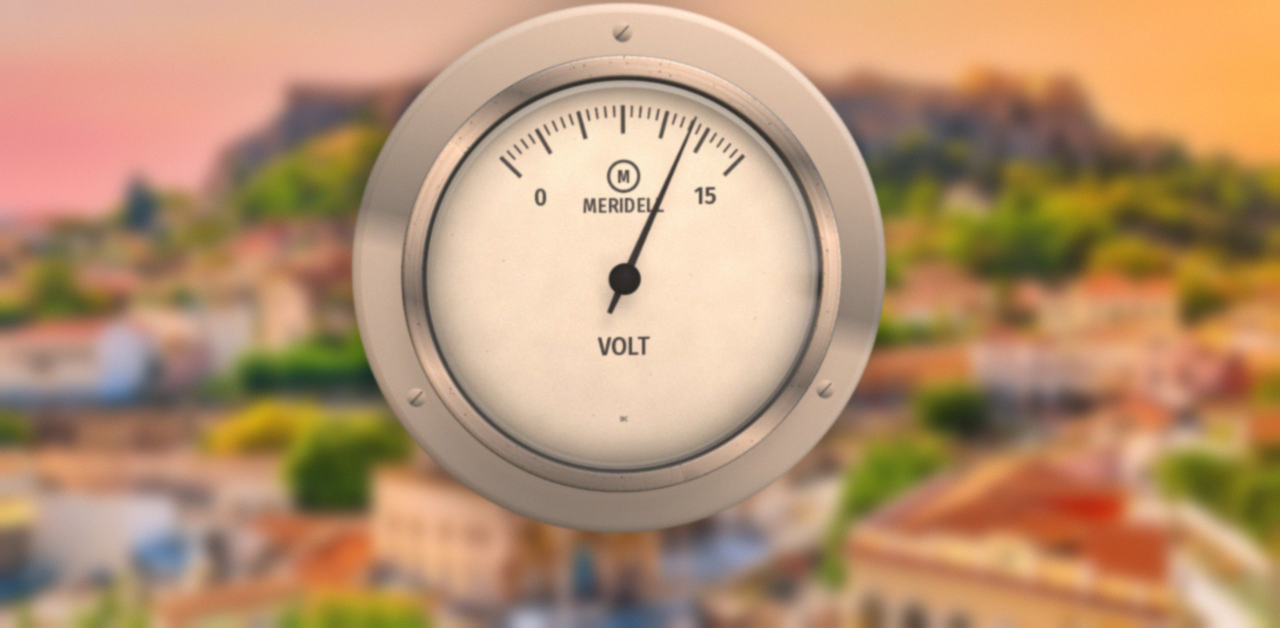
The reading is 11.5 V
